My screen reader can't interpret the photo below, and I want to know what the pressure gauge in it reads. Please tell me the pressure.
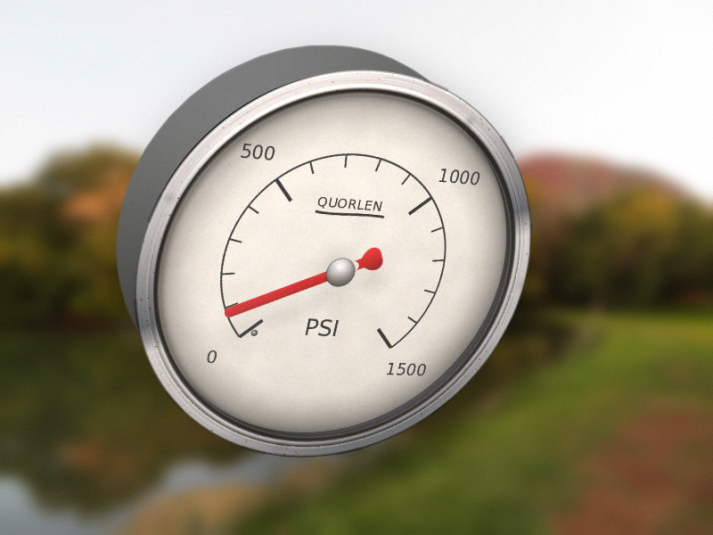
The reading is 100 psi
